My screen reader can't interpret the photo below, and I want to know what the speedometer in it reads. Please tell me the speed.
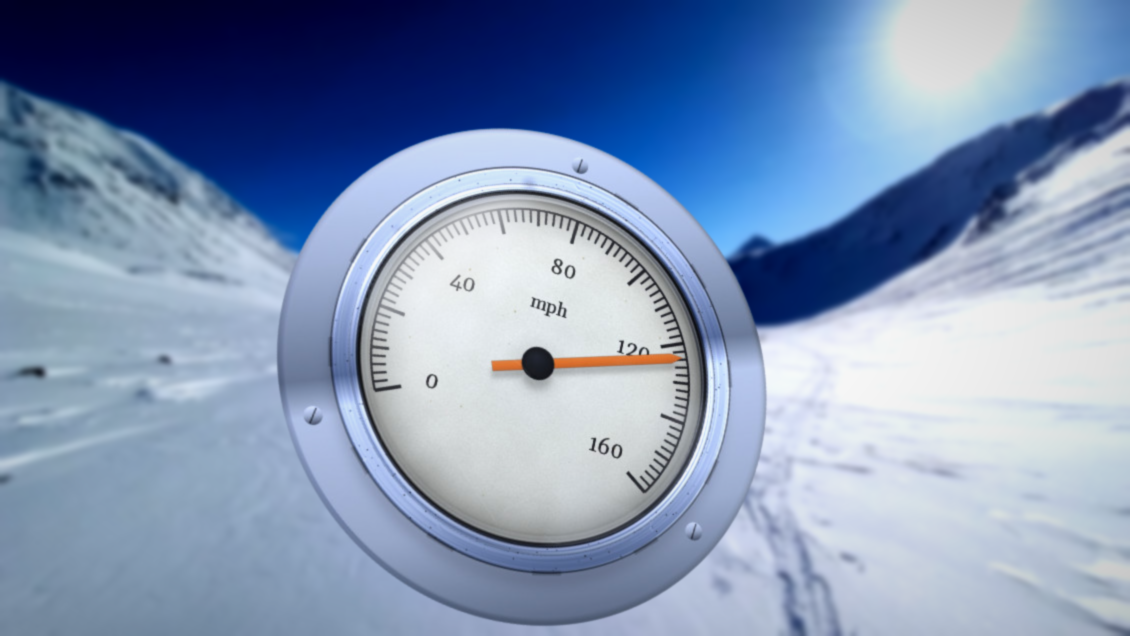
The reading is 124 mph
